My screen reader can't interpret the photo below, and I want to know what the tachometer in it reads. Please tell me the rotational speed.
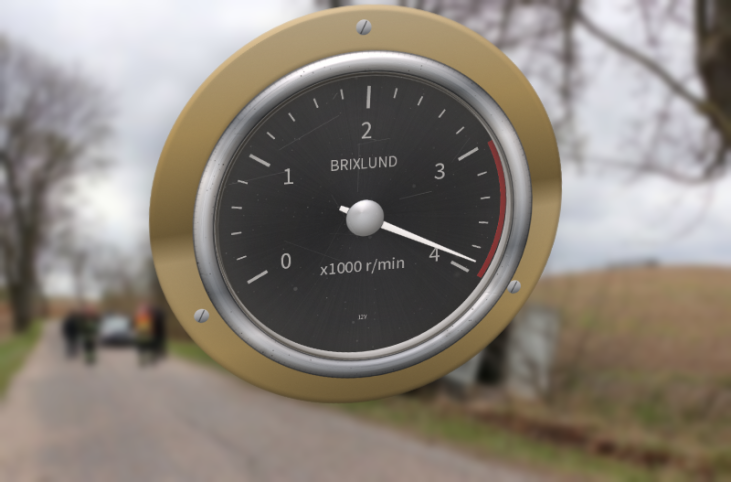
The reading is 3900 rpm
